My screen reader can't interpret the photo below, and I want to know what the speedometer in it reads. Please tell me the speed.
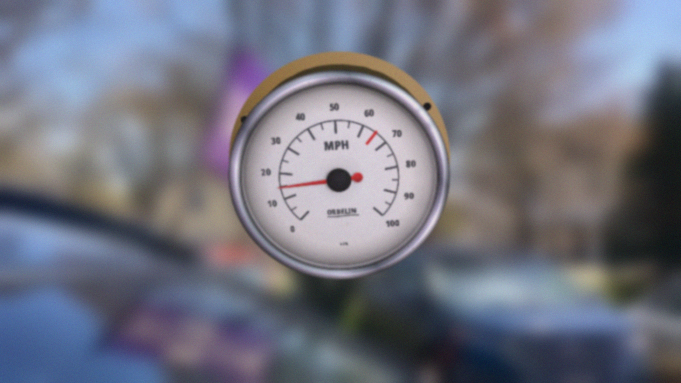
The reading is 15 mph
